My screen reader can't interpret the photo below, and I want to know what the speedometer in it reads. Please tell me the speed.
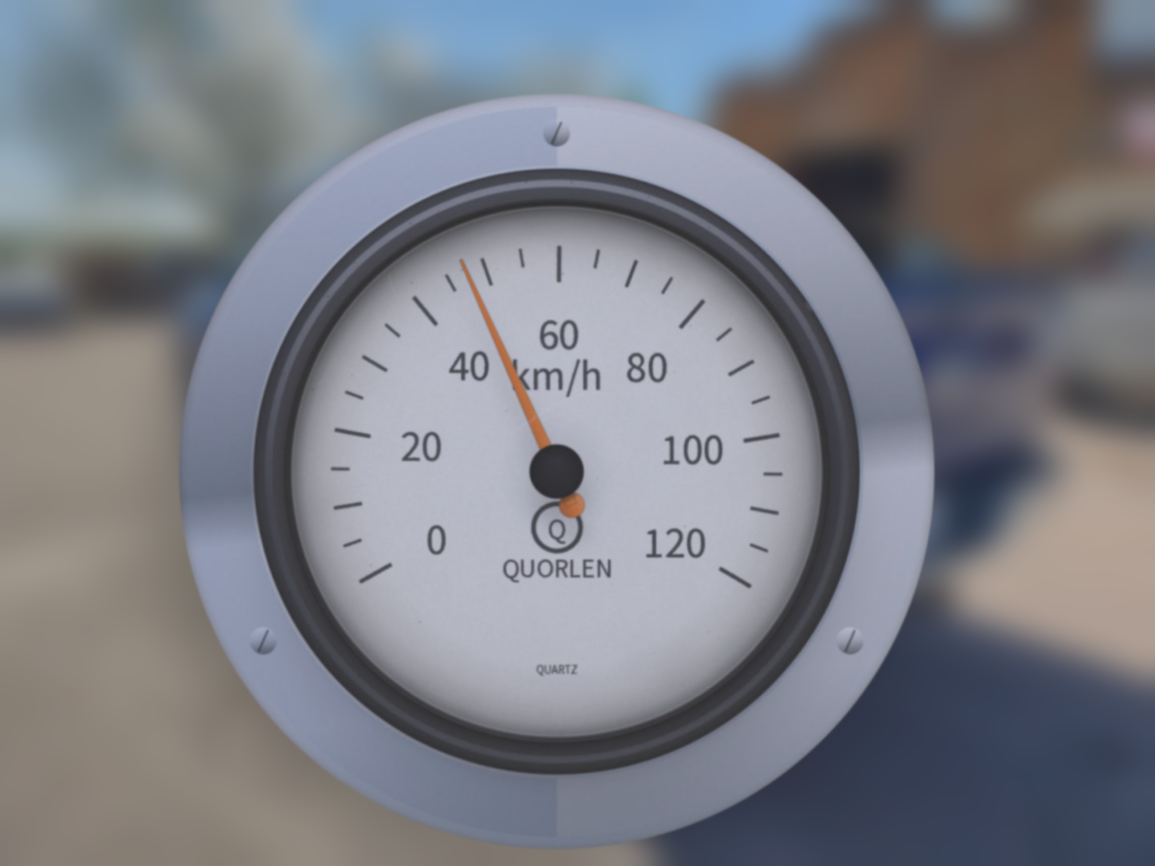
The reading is 47.5 km/h
